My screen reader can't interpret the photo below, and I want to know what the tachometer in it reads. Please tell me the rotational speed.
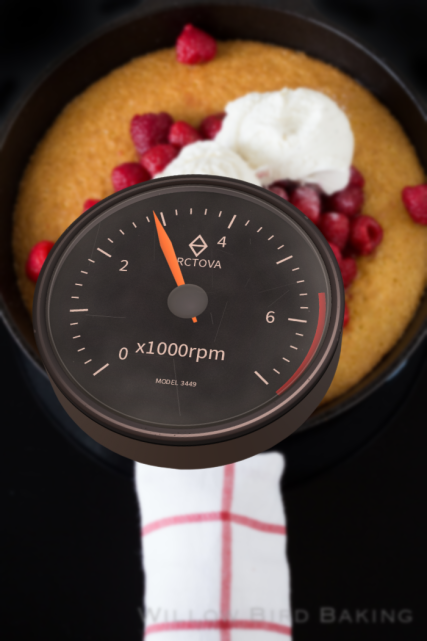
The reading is 2900 rpm
